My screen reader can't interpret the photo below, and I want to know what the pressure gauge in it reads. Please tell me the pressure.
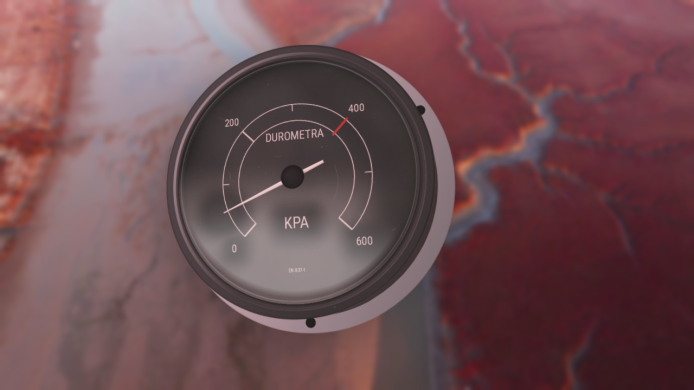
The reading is 50 kPa
